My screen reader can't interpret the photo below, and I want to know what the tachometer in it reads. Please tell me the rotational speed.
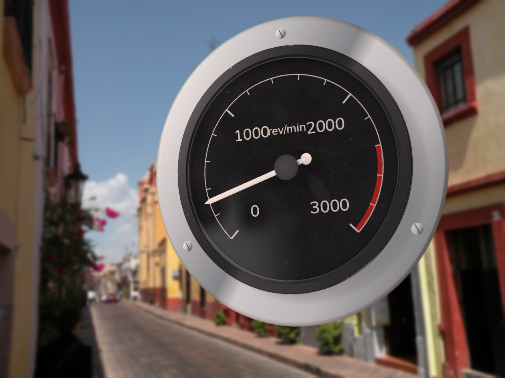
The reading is 300 rpm
